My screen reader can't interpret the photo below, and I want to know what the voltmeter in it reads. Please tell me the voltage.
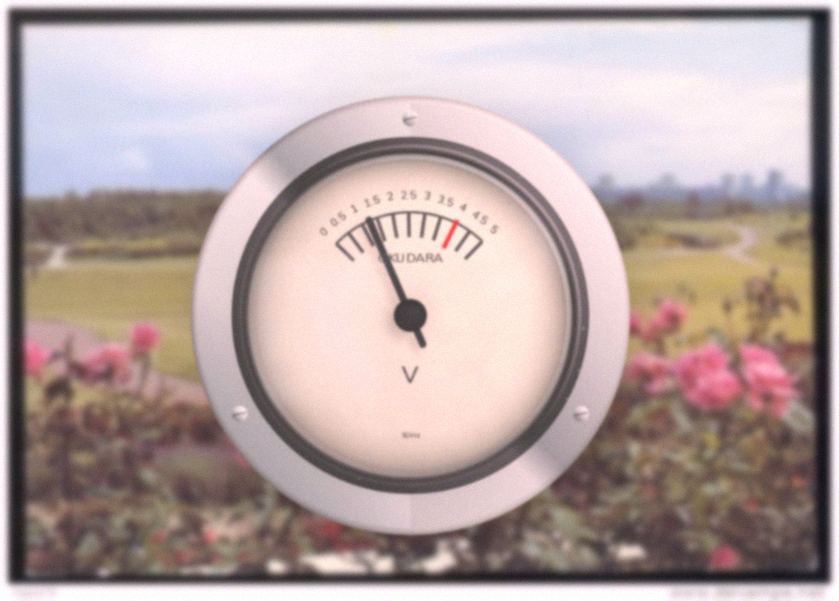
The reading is 1.25 V
